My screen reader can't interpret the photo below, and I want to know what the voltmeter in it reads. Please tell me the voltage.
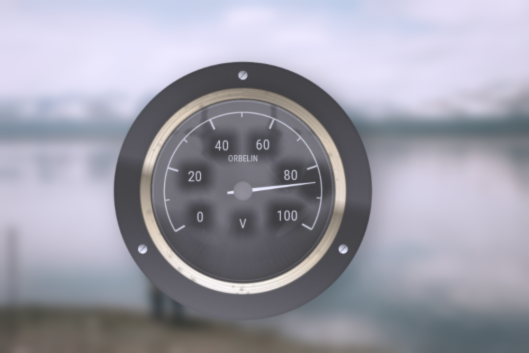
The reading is 85 V
